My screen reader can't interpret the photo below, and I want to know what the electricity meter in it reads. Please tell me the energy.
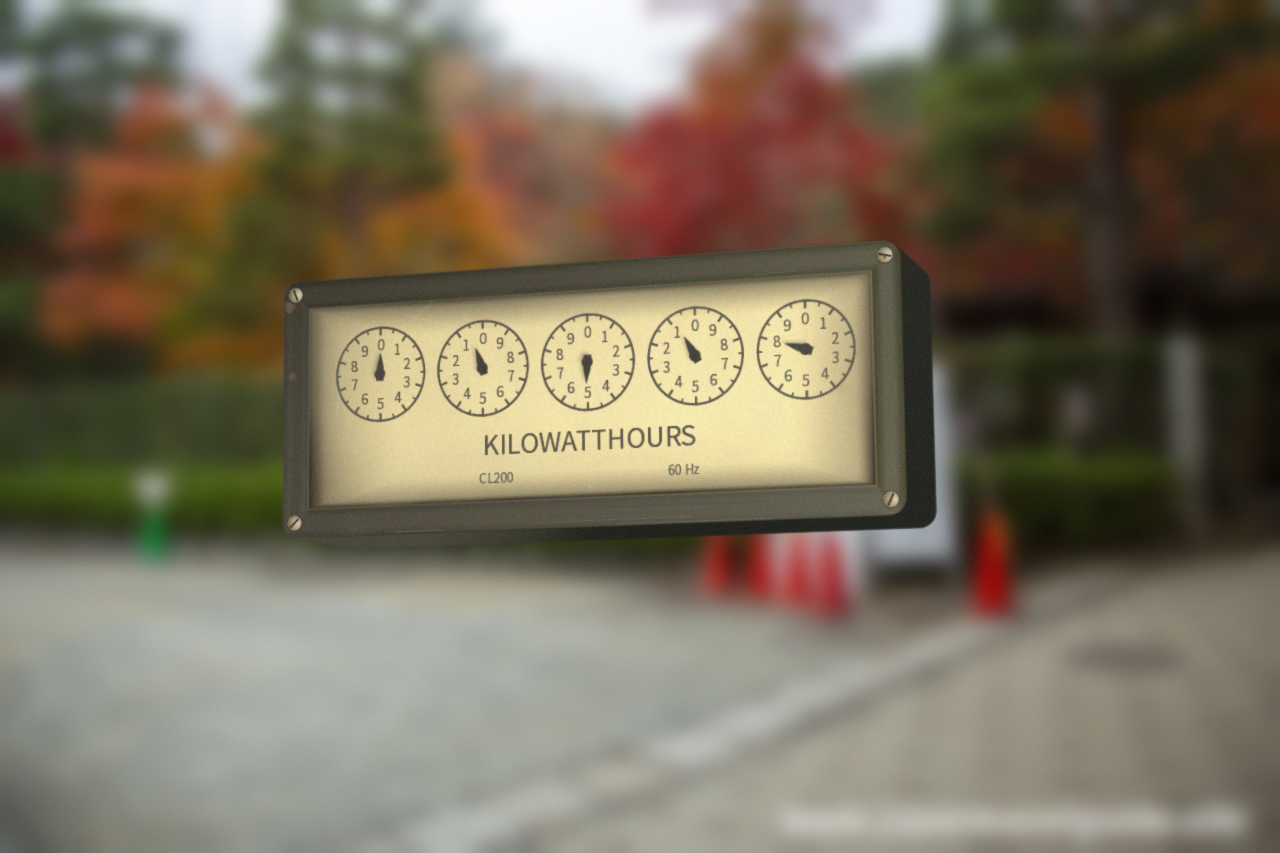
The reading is 508 kWh
